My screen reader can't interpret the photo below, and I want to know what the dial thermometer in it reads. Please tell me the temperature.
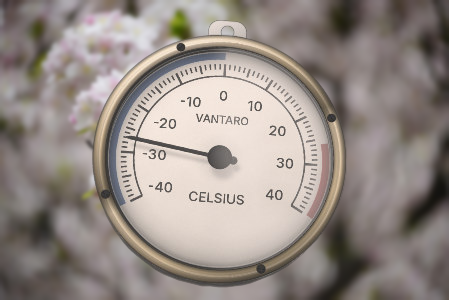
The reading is -27 °C
